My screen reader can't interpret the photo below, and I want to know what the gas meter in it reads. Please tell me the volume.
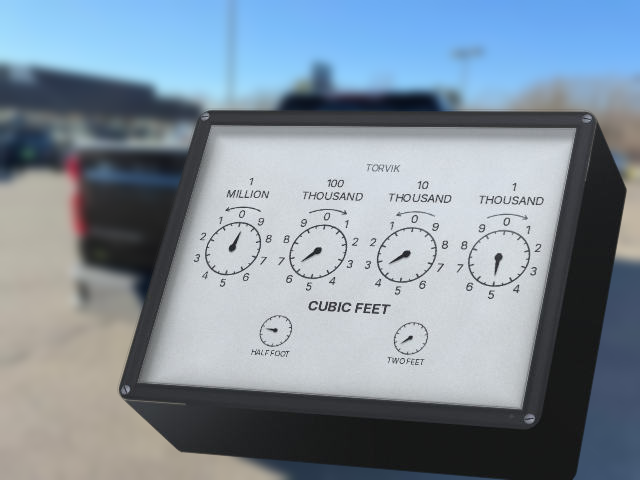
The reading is 963500 ft³
